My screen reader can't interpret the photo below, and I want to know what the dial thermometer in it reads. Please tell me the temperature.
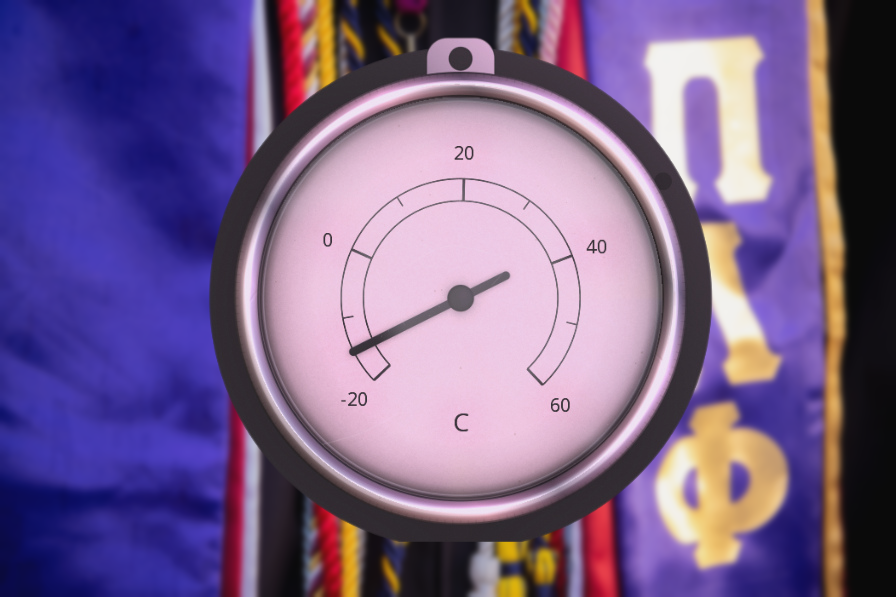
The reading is -15 °C
